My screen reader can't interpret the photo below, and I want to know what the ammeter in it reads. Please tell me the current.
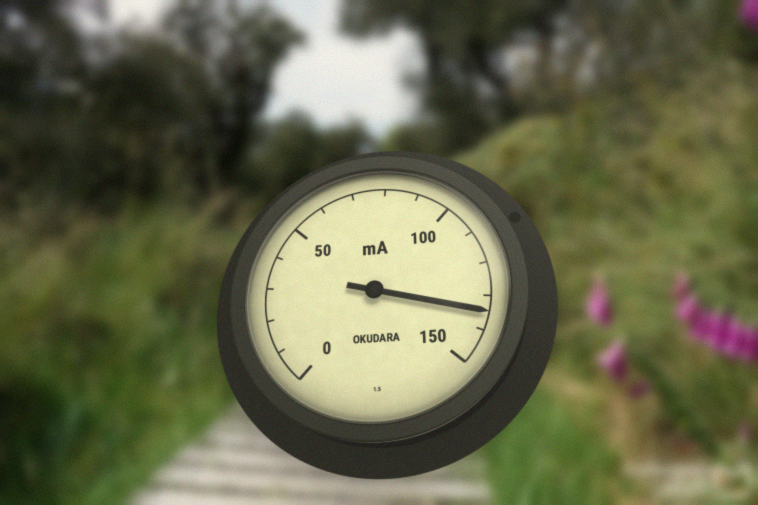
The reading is 135 mA
